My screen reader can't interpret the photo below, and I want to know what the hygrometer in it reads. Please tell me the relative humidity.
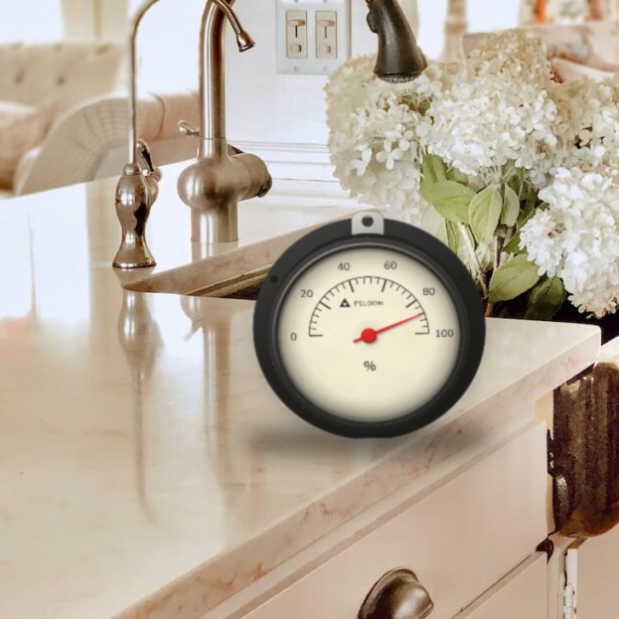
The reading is 88 %
